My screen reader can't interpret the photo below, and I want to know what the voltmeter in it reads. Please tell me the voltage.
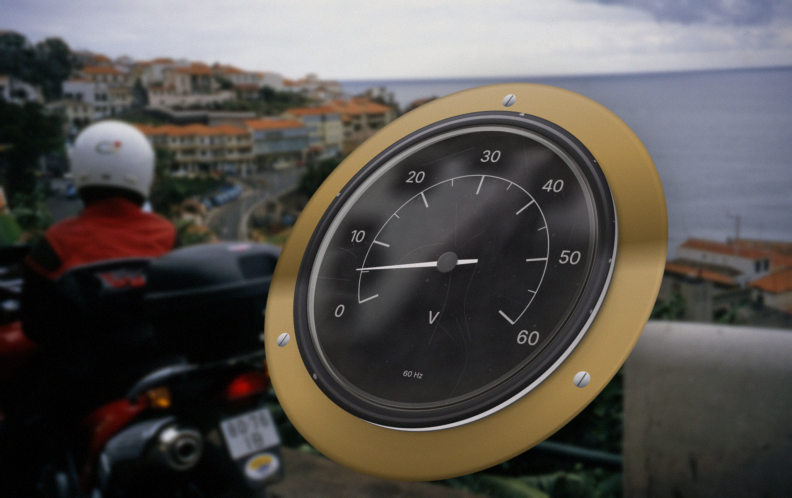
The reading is 5 V
